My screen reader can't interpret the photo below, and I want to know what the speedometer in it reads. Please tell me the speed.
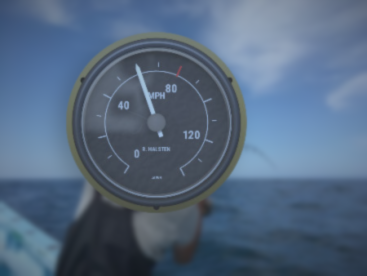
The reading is 60 mph
